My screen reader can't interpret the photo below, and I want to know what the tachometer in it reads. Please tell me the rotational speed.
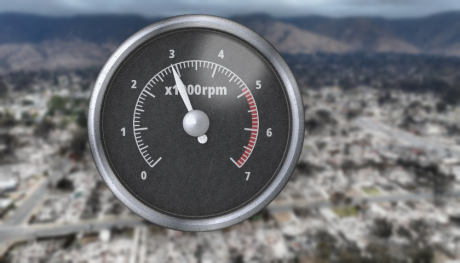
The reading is 2900 rpm
